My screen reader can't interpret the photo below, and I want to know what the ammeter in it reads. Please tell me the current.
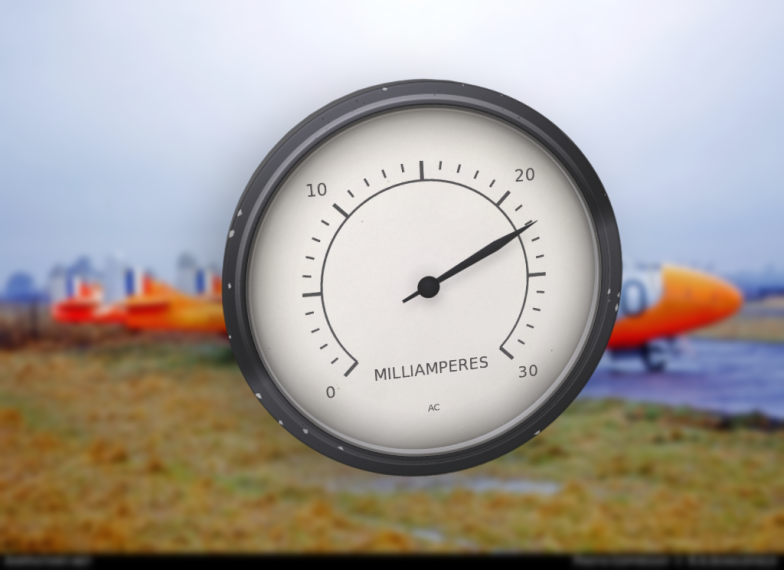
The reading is 22 mA
